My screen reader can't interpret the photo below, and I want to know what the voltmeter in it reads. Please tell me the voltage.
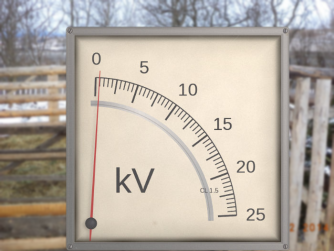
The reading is 0.5 kV
